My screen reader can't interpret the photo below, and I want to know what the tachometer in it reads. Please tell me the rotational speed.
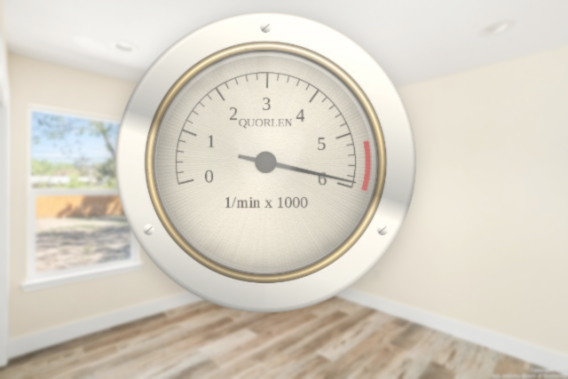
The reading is 5900 rpm
